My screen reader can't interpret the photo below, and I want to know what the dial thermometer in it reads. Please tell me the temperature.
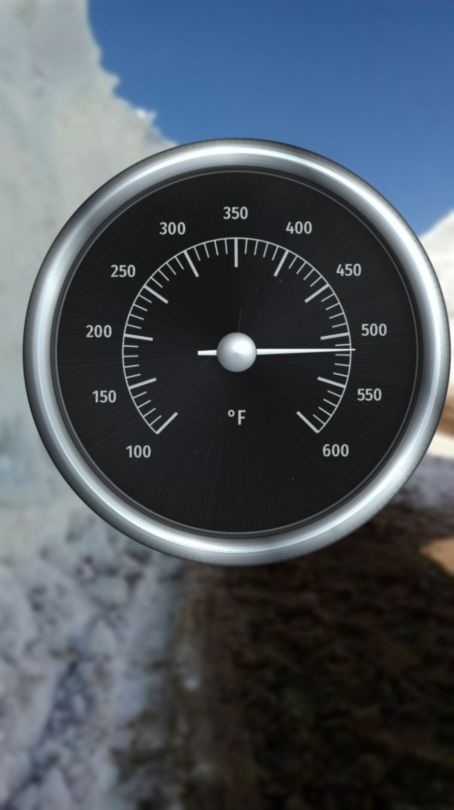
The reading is 515 °F
